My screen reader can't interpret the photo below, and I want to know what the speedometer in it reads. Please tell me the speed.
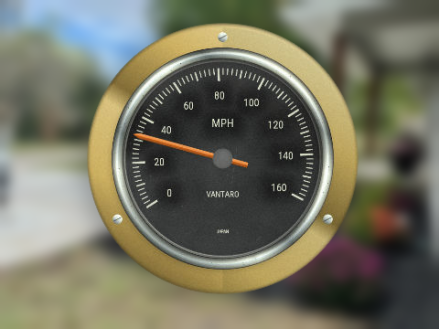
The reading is 32 mph
